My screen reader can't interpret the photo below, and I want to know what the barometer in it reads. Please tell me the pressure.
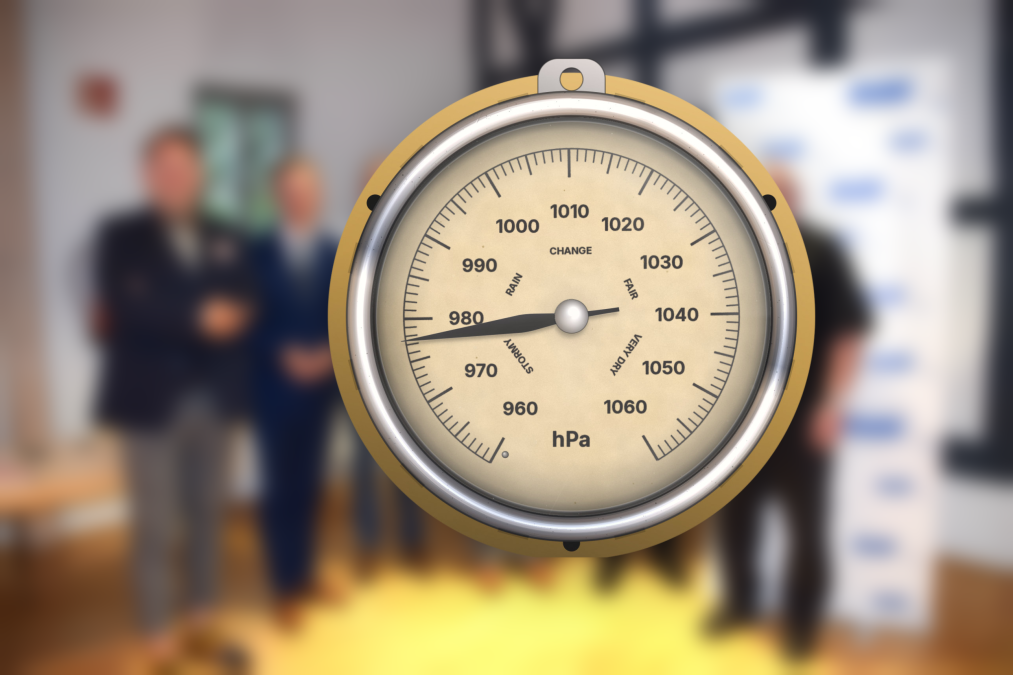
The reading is 977.5 hPa
